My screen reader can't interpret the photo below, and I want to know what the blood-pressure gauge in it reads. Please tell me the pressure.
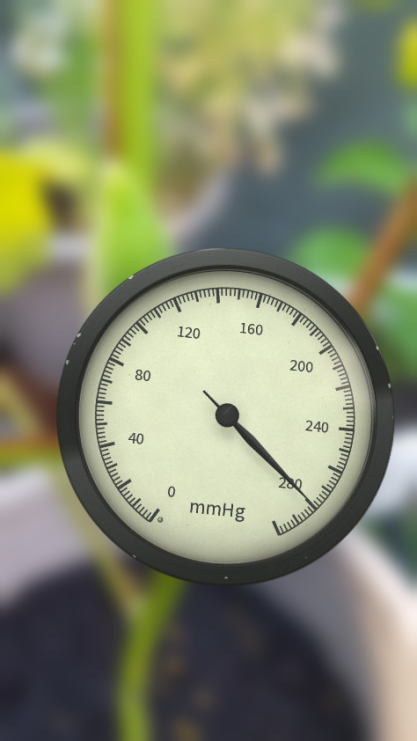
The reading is 280 mmHg
